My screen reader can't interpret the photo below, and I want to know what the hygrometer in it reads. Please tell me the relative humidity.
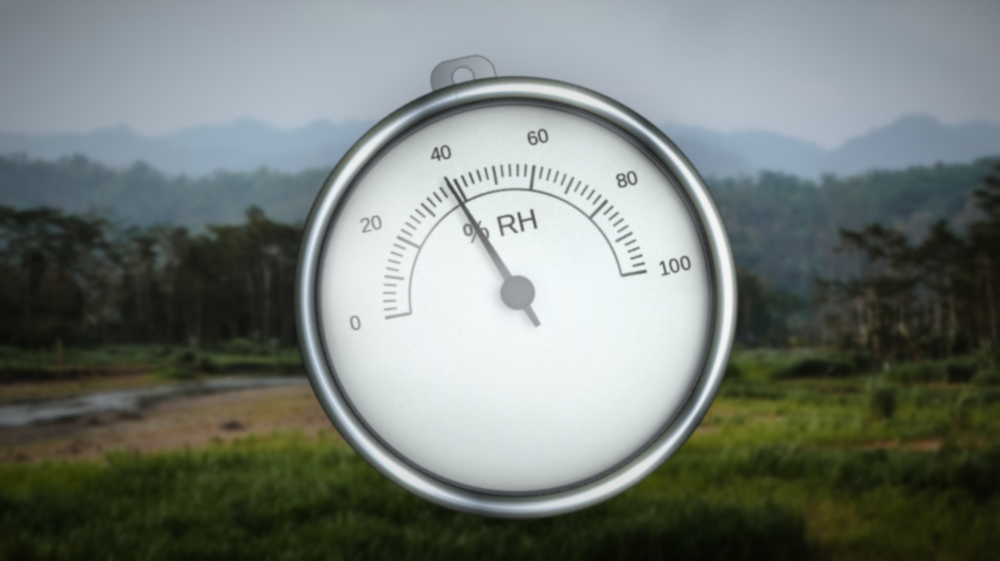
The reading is 38 %
